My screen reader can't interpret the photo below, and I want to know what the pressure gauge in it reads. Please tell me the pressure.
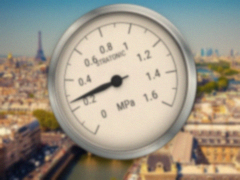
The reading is 0.25 MPa
